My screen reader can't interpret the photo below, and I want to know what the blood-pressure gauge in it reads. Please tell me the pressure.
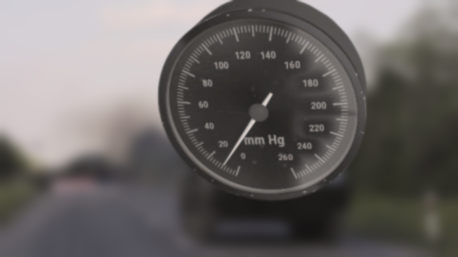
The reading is 10 mmHg
